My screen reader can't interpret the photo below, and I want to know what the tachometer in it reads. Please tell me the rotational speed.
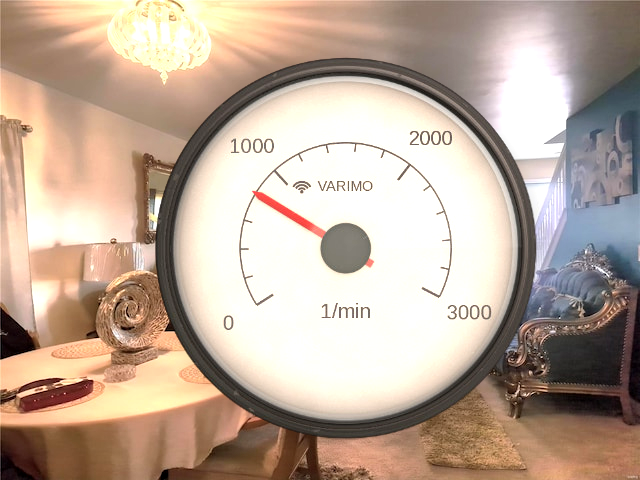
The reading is 800 rpm
